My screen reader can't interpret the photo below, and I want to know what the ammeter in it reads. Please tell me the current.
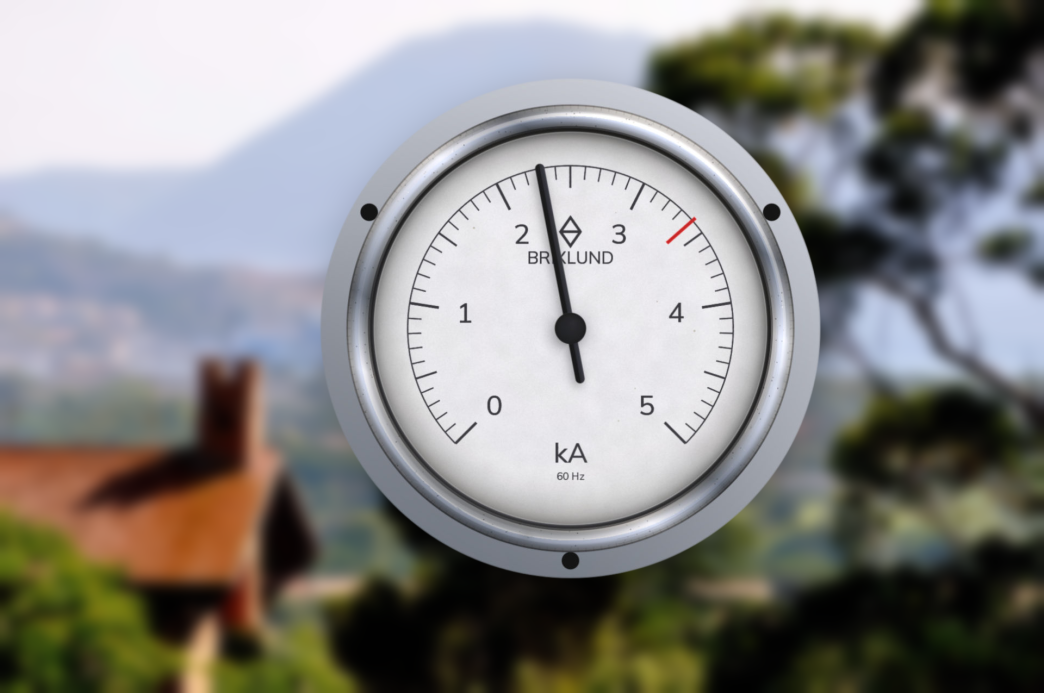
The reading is 2.3 kA
